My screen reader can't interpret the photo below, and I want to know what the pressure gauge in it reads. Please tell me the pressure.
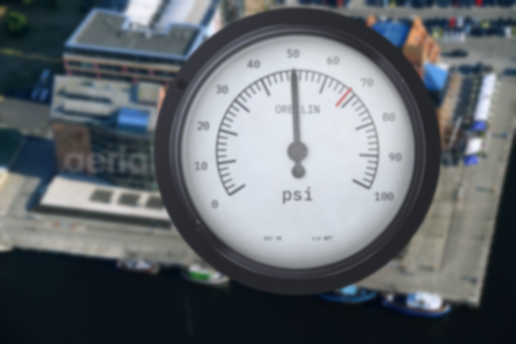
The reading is 50 psi
